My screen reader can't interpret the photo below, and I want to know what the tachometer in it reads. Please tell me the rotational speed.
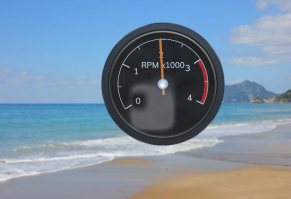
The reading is 2000 rpm
